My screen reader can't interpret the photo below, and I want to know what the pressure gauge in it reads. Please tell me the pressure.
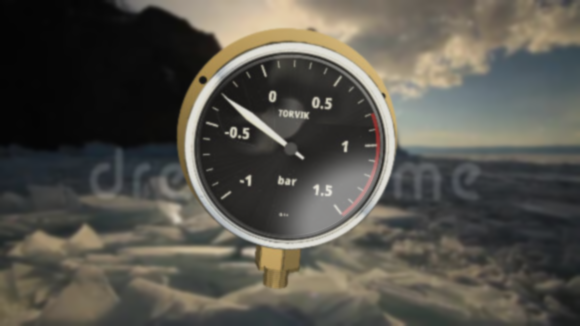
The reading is -0.3 bar
